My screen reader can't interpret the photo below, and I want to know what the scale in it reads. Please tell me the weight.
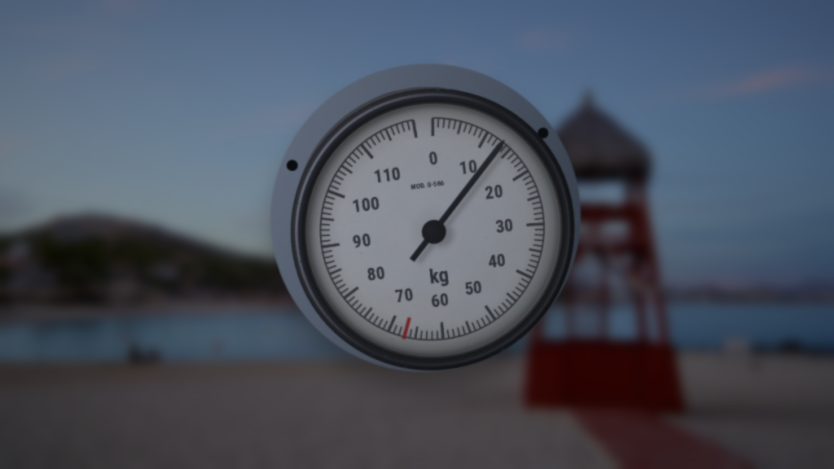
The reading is 13 kg
